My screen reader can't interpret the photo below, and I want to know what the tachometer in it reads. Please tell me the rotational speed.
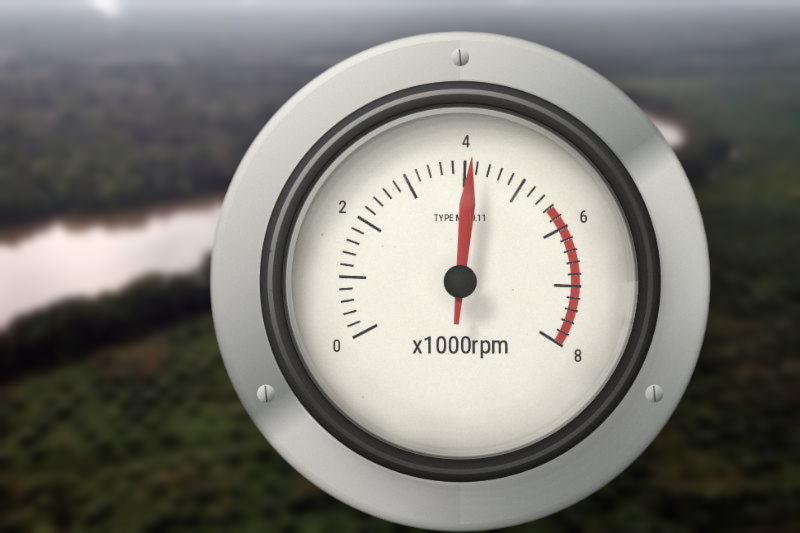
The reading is 4100 rpm
